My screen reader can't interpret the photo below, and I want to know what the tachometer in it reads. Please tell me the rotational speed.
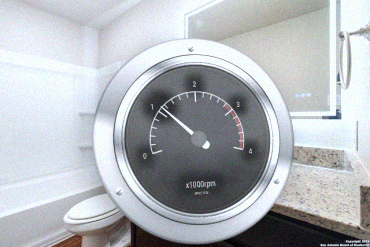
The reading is 1100 rpm
